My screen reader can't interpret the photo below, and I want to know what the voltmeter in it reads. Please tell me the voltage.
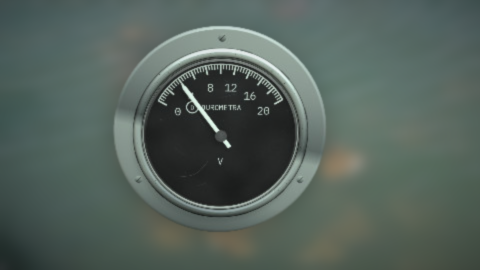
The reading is 4 V
